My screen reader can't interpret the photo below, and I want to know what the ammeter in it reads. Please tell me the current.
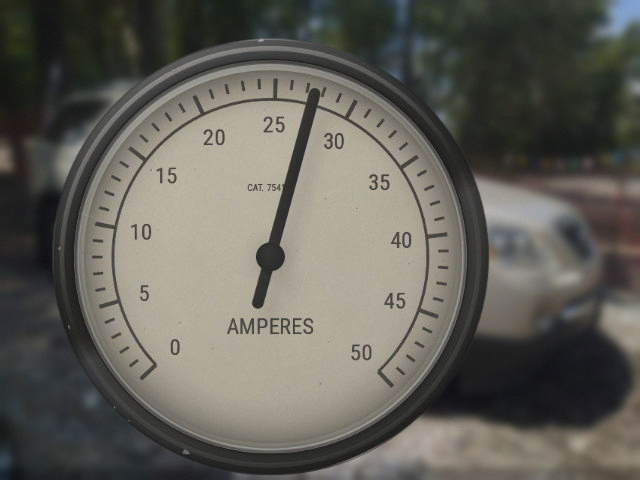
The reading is 27.5 A
